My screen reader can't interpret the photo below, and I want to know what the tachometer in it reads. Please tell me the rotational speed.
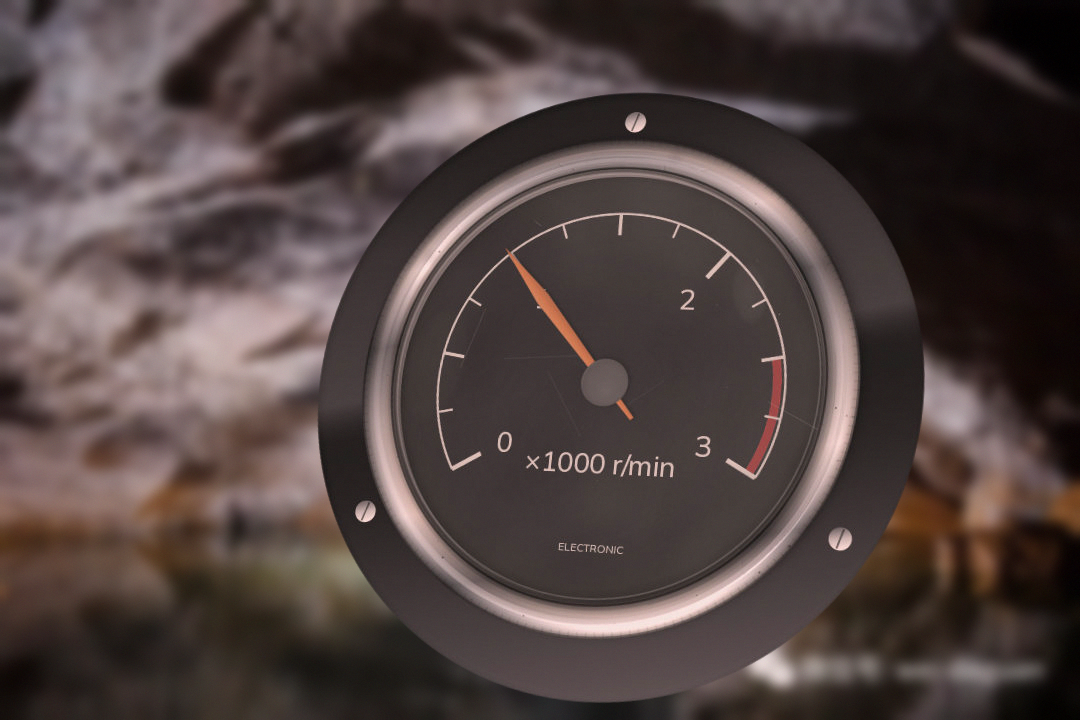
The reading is 1000 rpm
